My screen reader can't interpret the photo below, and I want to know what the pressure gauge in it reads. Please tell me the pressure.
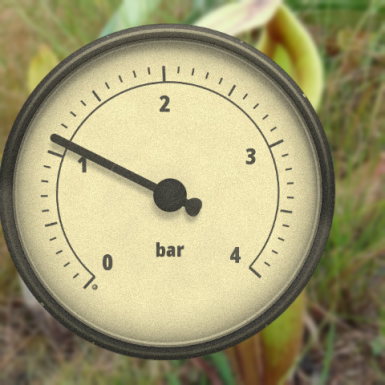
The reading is 1.1 bar
